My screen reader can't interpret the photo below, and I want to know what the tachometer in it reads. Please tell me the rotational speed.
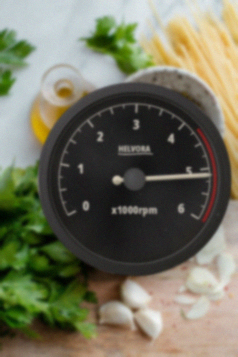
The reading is 5125 rpm
